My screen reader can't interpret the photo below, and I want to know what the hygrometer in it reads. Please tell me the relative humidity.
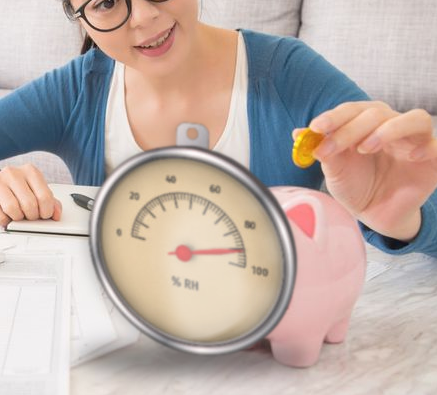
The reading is 90 %
